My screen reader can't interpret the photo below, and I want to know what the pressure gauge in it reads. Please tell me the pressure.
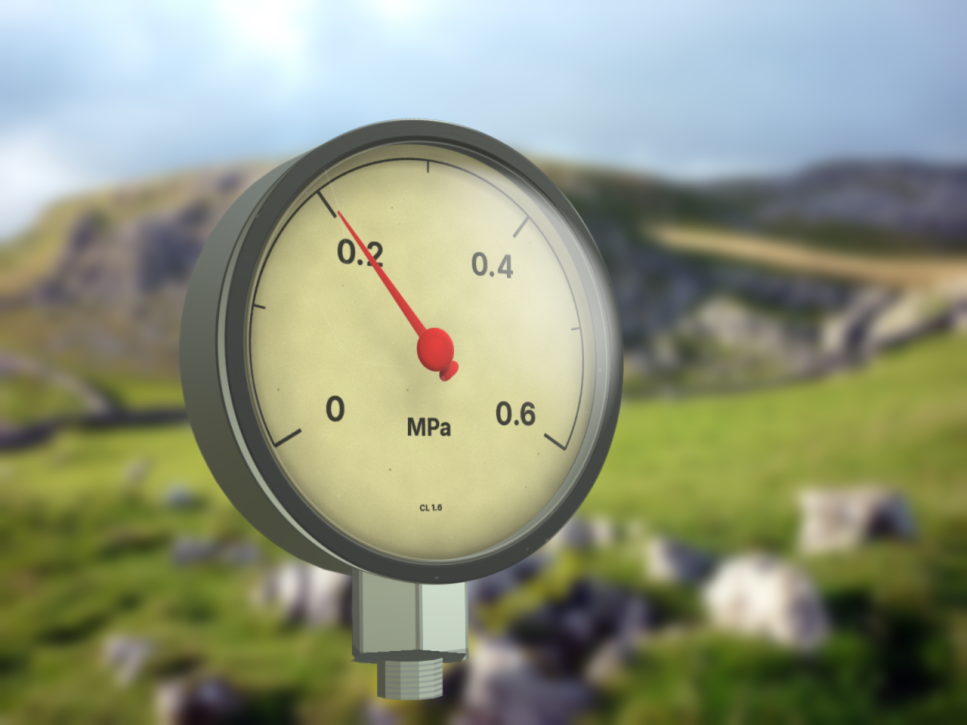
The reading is 0.2 MPa
